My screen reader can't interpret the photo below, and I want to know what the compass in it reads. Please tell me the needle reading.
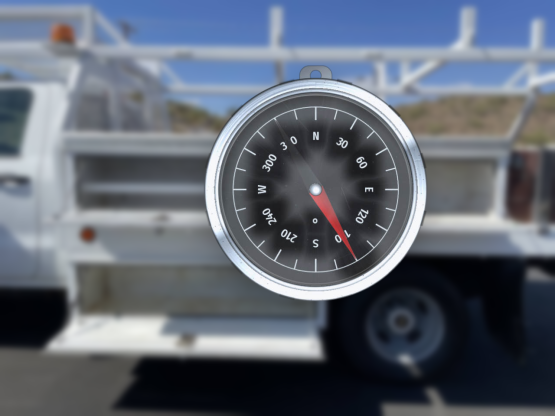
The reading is 150 °
